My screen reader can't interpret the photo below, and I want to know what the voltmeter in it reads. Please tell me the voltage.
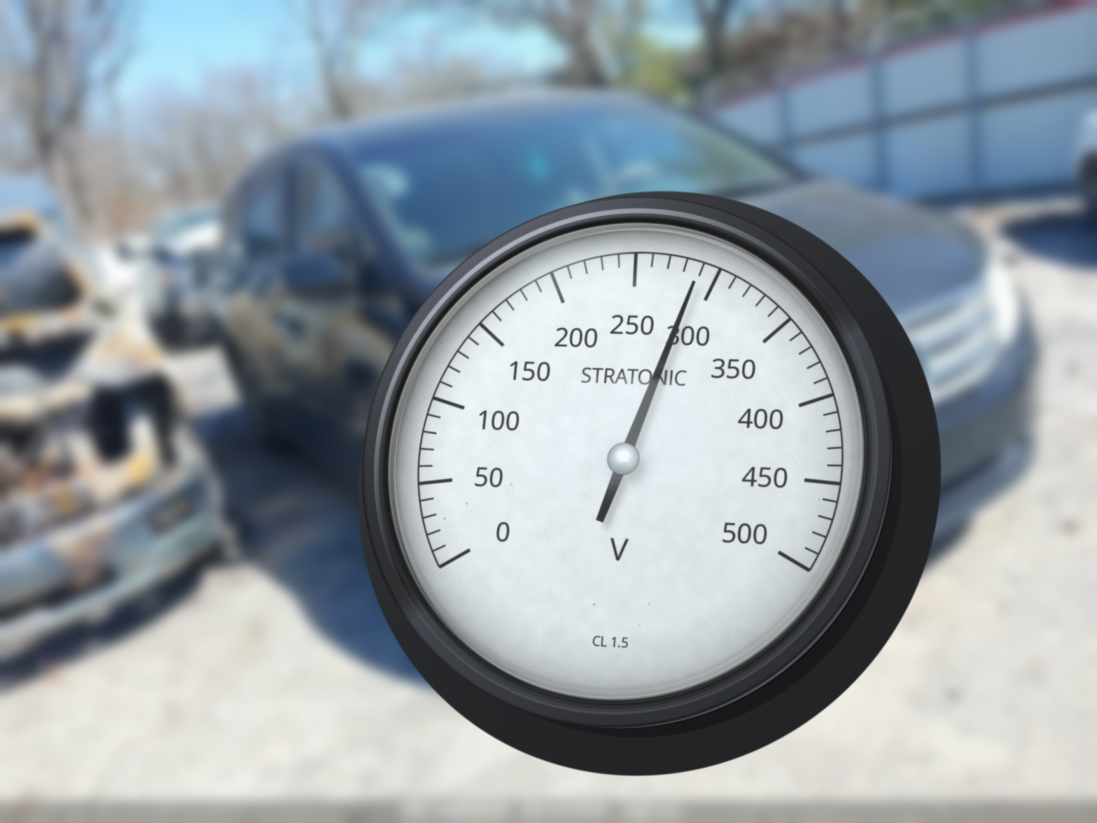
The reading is 290 V
